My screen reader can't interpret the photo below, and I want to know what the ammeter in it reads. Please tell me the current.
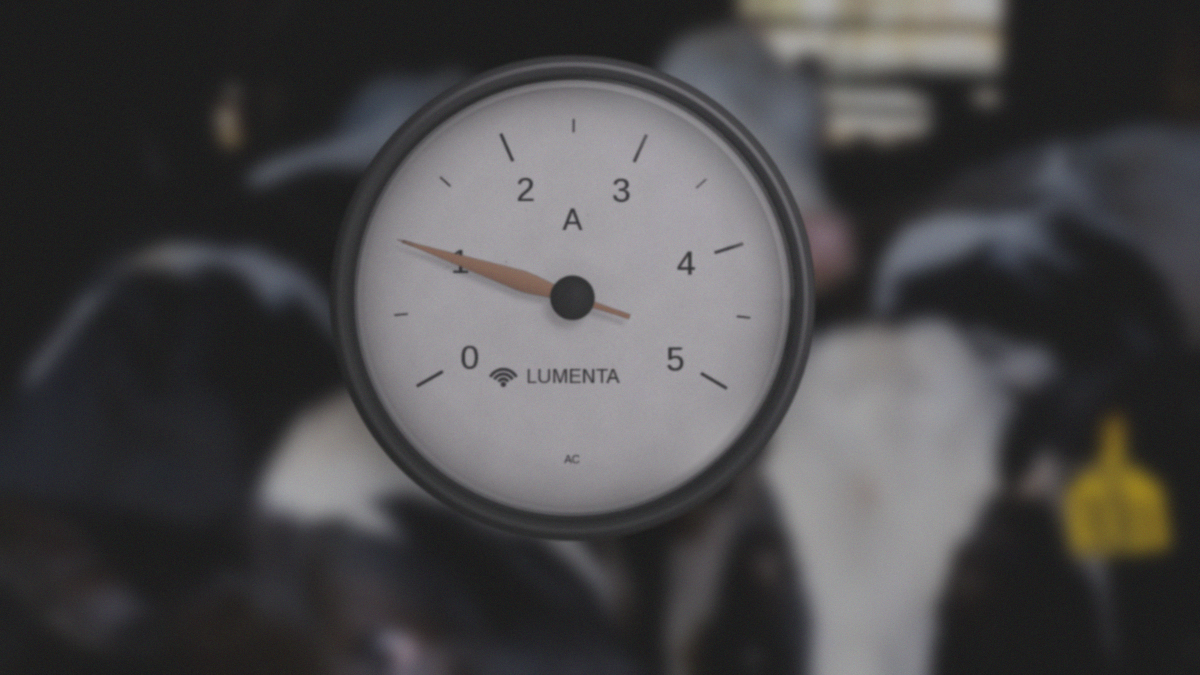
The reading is 1 A
